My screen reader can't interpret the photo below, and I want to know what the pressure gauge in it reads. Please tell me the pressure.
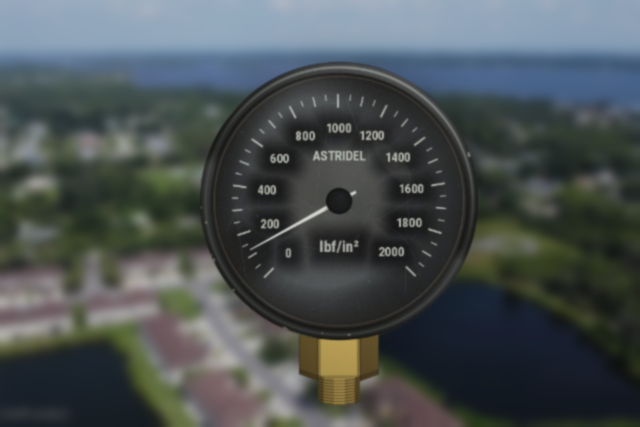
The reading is 125 psi
